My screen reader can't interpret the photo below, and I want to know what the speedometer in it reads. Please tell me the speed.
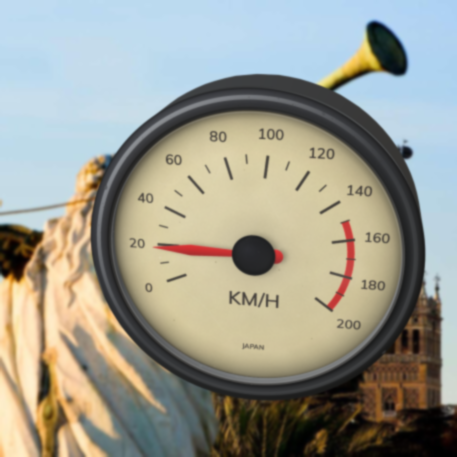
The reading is 20 km/h
